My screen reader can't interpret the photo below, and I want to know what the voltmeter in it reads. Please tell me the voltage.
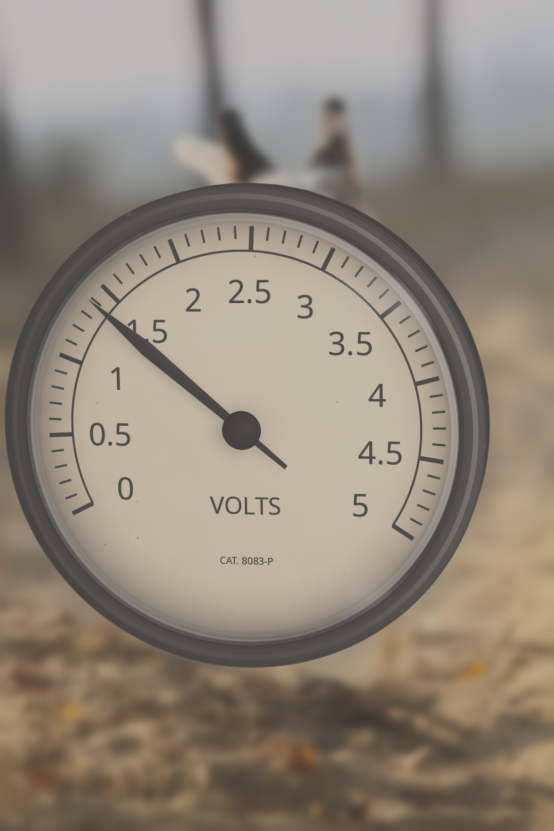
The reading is 1.4 V
